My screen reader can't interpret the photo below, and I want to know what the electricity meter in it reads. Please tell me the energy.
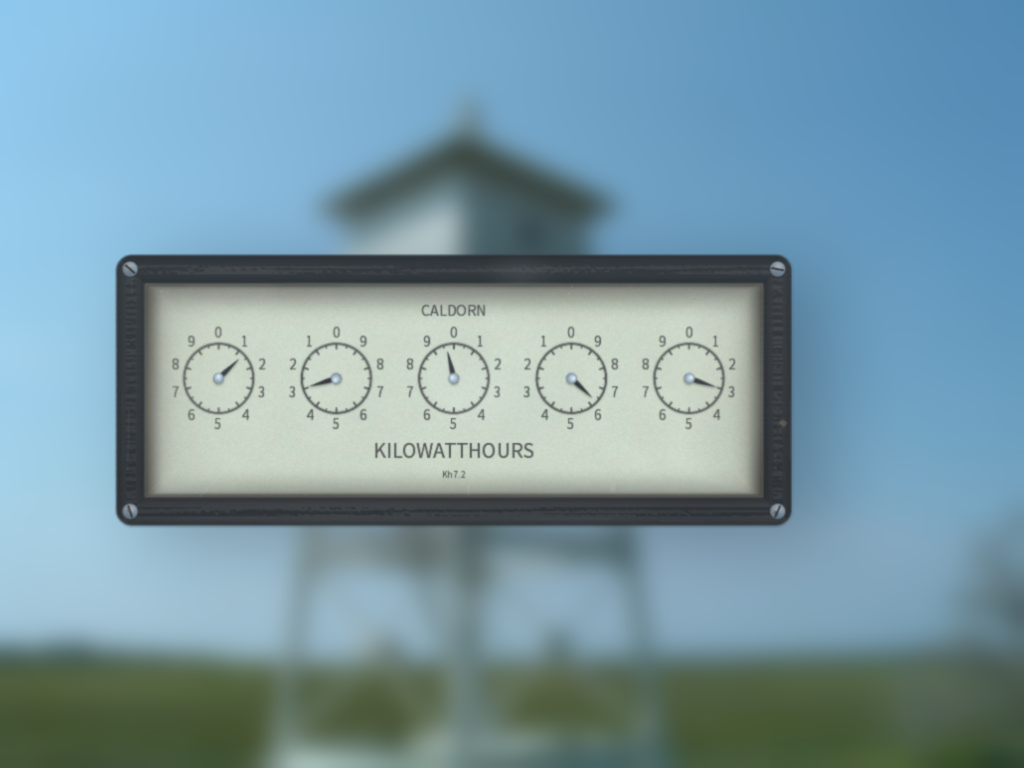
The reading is 12963 kWh
